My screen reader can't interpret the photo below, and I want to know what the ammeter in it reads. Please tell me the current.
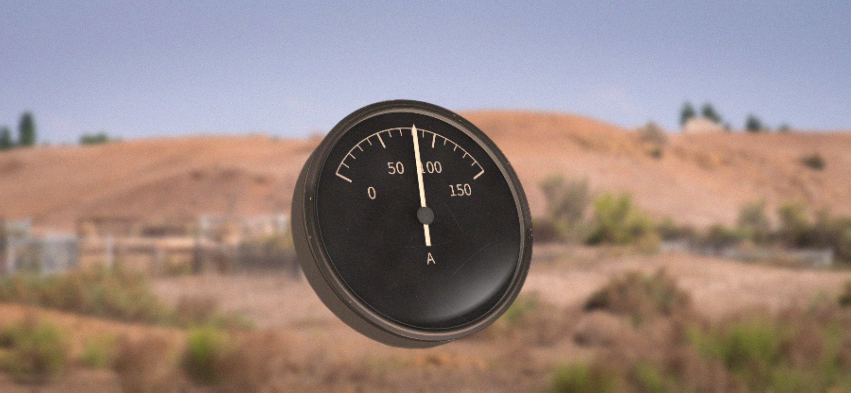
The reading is 80 A
